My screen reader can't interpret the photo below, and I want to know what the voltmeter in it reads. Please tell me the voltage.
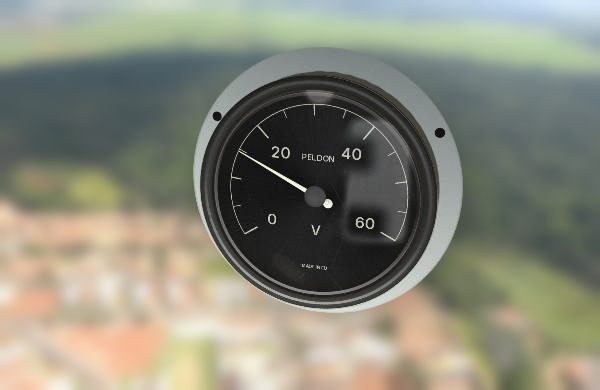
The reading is 15 V
